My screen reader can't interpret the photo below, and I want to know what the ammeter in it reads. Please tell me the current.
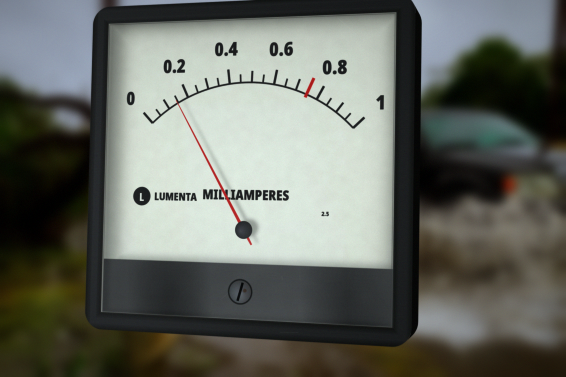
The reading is 0.15 mA
